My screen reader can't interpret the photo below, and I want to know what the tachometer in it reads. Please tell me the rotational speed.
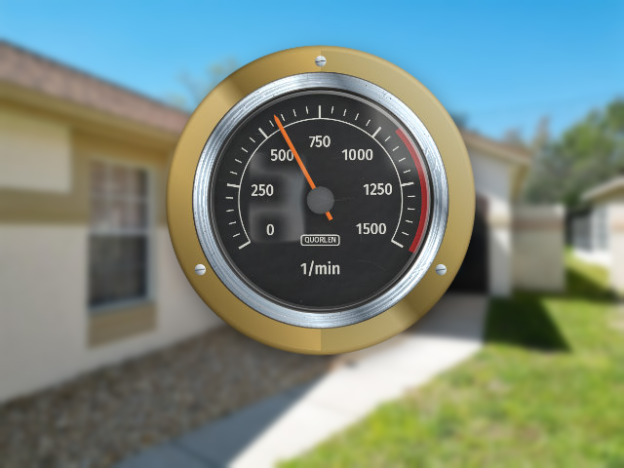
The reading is 575 rpm
